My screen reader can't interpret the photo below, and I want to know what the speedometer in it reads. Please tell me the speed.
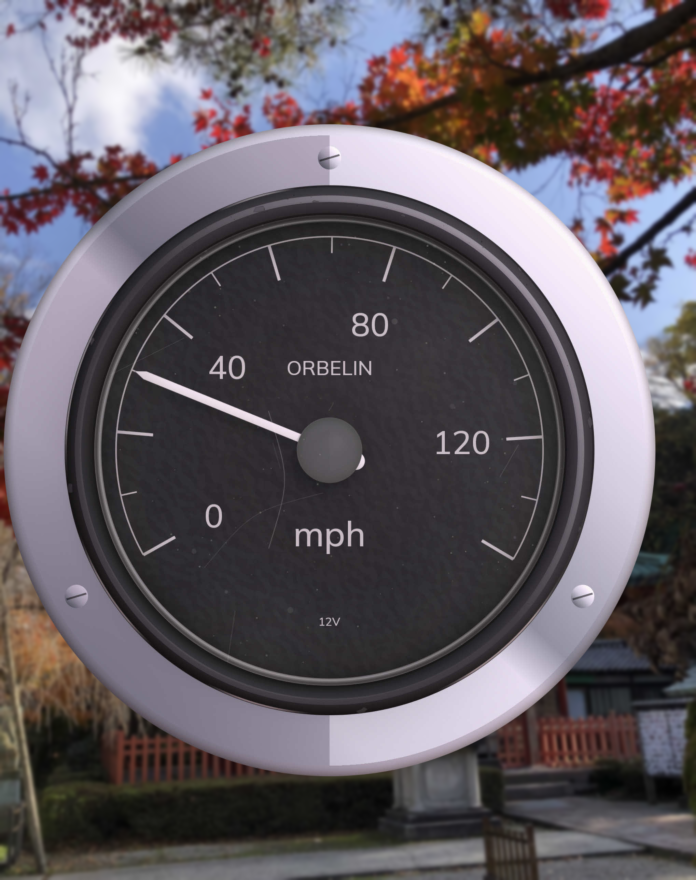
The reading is 30 mph
